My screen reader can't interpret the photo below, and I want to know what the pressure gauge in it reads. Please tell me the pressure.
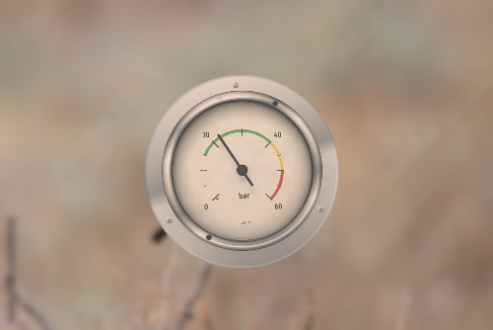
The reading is 22.5 bar
